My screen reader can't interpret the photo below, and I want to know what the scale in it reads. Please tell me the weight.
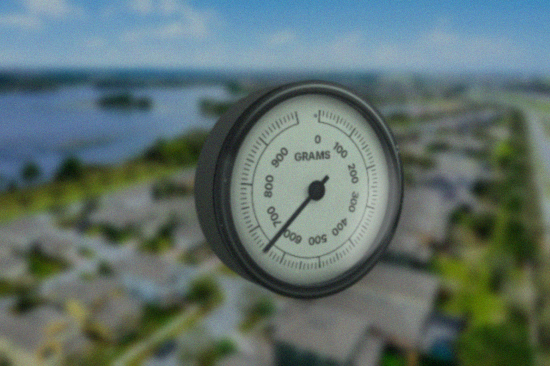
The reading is 650 g
